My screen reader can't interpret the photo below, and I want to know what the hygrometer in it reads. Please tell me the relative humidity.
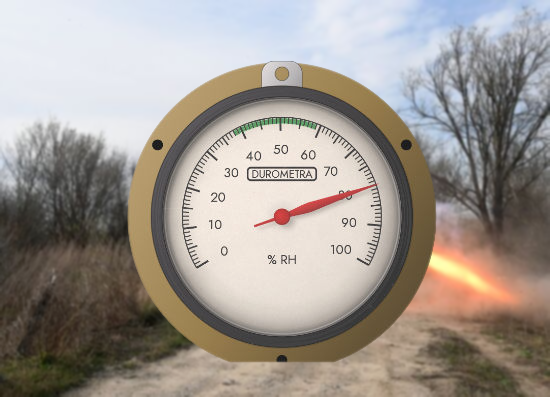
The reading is 80 %
